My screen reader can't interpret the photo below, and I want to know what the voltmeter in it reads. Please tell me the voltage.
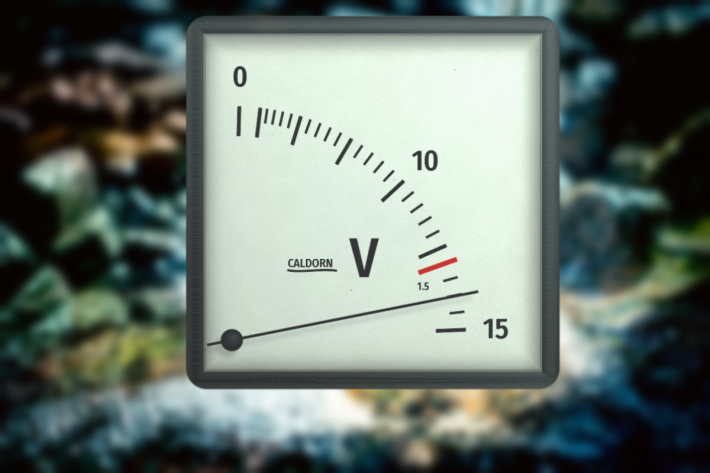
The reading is 14 V
